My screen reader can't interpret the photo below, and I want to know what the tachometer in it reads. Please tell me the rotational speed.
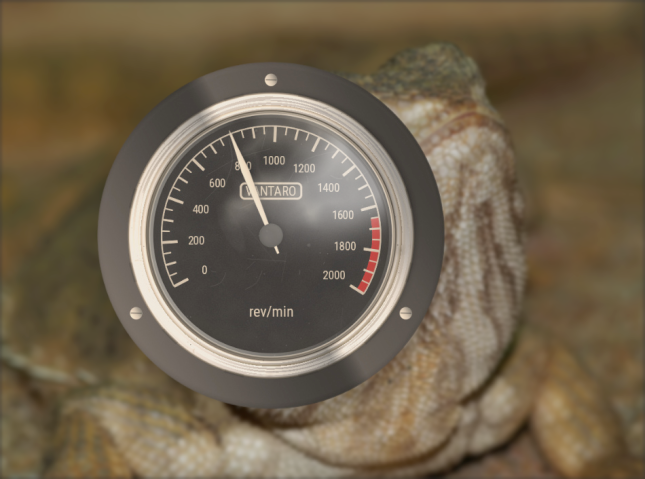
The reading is 800 rpm
